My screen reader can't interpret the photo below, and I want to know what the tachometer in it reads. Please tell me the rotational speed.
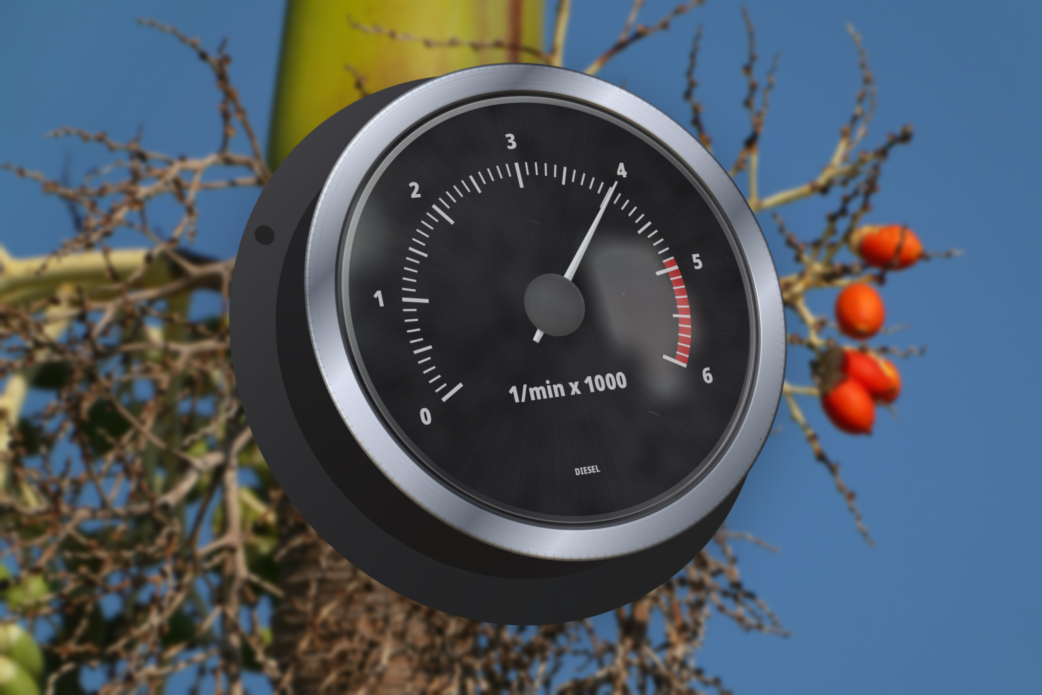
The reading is 4000 rpm
